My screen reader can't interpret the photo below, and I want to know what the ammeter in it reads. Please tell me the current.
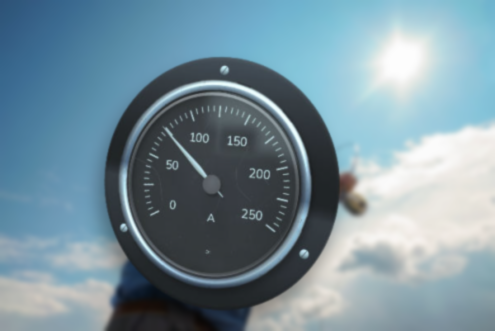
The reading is 75 A
